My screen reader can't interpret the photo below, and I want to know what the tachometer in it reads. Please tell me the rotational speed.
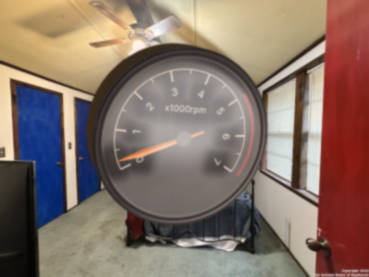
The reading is 250 rpm
